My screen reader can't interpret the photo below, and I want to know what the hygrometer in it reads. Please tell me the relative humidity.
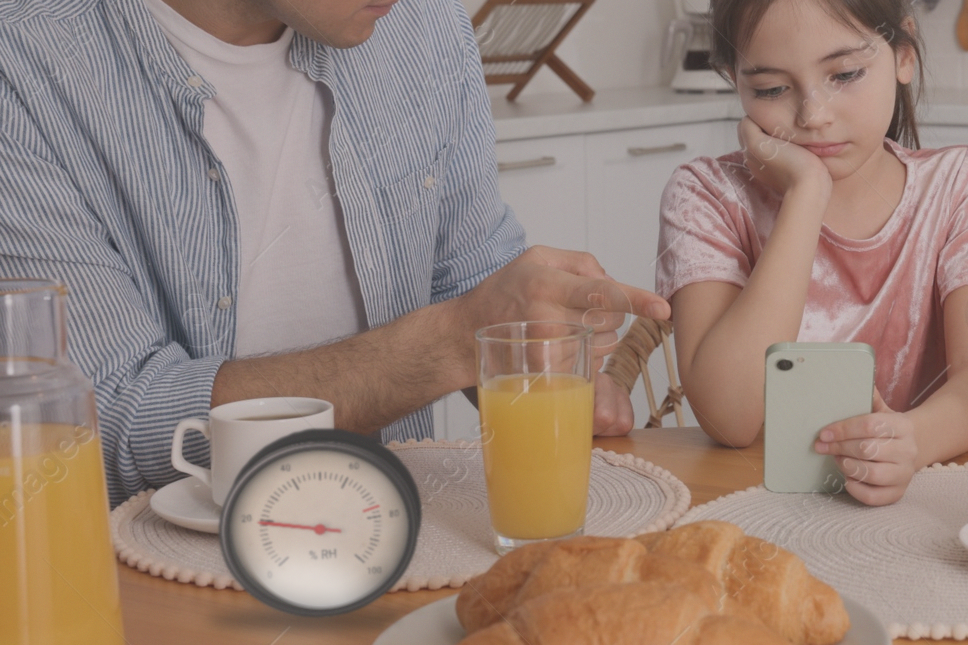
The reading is 20 %
